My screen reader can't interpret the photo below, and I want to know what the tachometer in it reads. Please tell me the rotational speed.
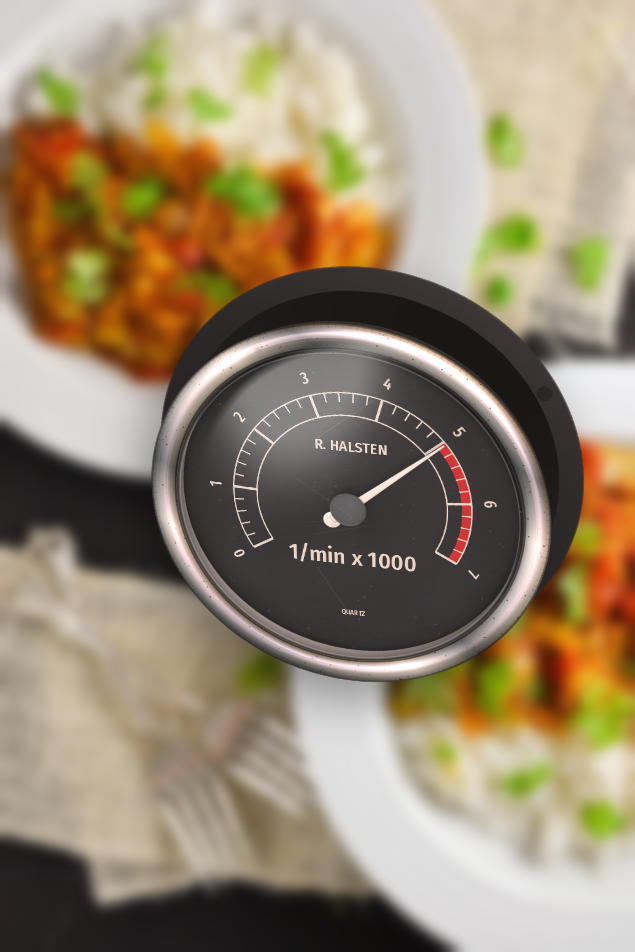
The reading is 5000 rpm
